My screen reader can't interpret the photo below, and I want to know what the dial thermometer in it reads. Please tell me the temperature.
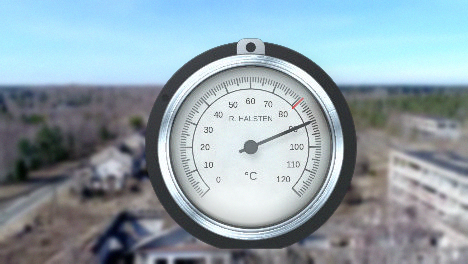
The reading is 90 °C
